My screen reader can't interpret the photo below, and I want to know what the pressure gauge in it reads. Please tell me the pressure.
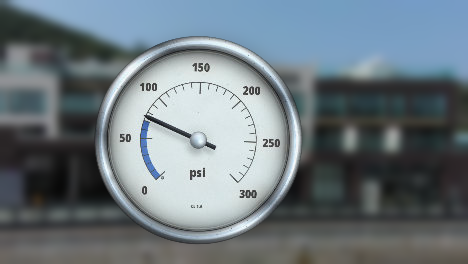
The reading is 75 psi
